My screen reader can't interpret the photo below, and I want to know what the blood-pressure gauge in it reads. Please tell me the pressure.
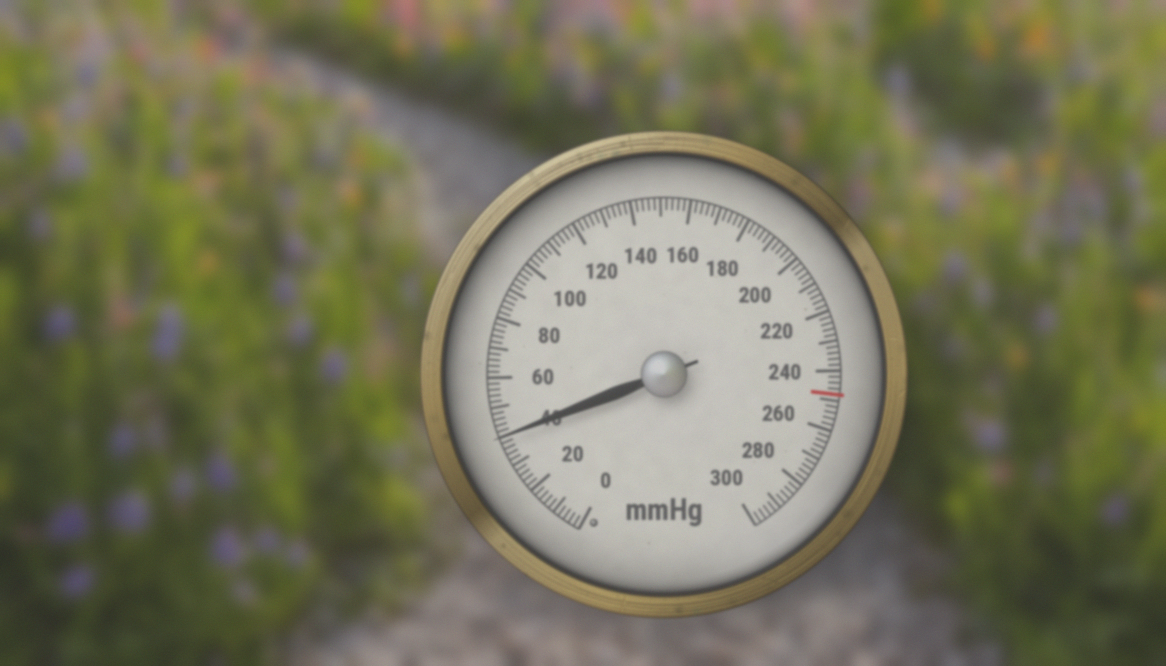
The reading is 40 mmHg
